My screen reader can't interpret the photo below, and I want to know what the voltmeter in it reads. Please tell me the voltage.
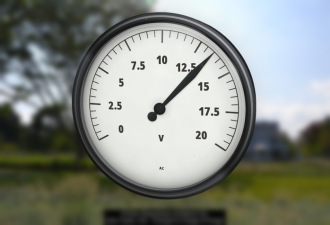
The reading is 13.5 V
